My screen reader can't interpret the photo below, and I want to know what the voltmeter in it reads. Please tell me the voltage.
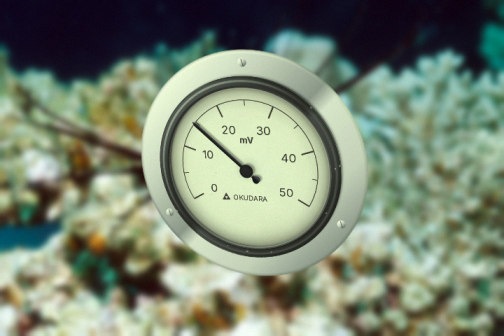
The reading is 15 mV
